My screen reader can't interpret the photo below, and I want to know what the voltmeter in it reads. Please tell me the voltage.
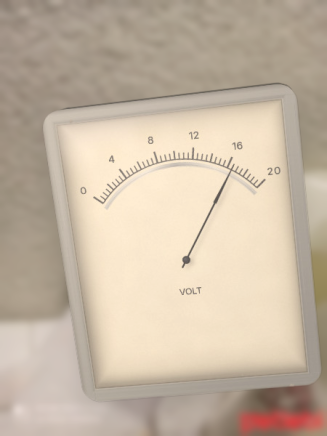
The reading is 16.5 V
